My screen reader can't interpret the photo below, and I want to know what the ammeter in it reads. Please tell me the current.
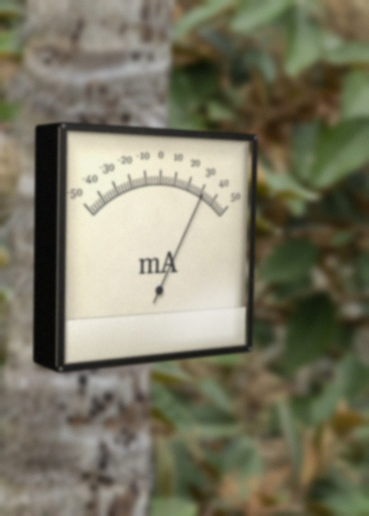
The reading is 30 mA
